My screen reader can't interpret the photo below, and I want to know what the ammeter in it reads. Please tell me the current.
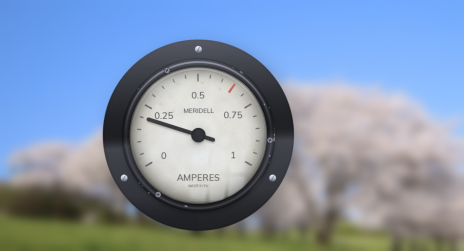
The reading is 0.2 A
